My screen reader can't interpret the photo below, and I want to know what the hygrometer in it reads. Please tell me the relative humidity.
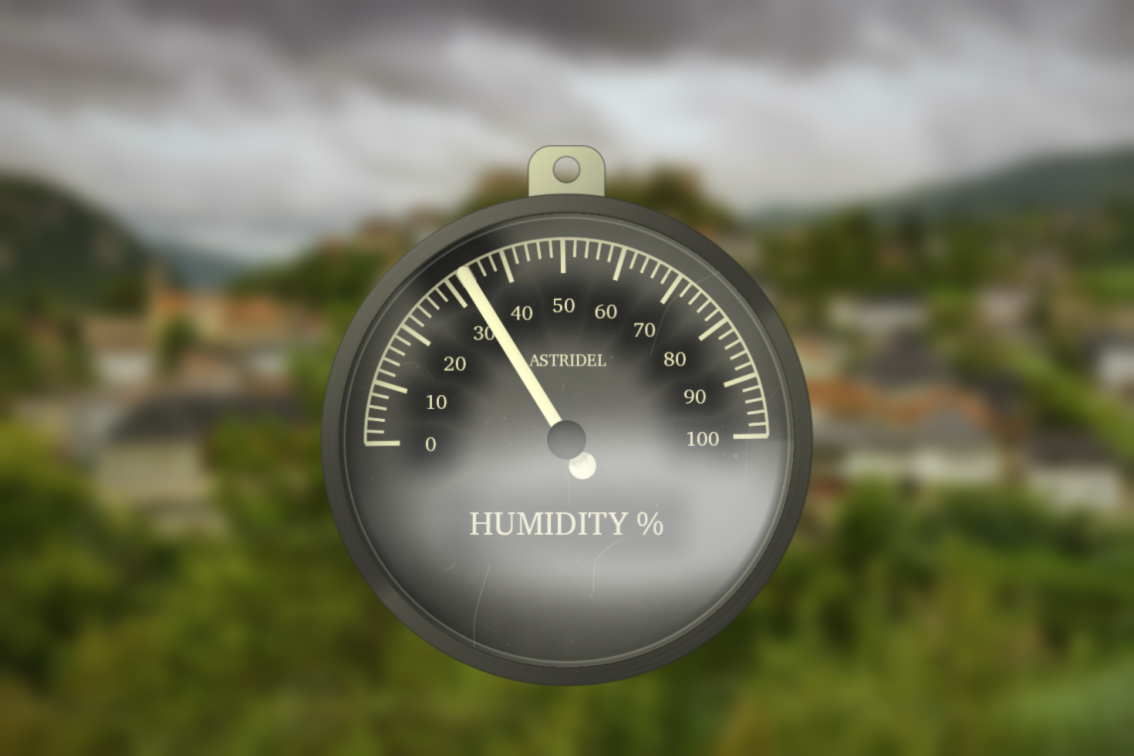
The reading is 33 %
